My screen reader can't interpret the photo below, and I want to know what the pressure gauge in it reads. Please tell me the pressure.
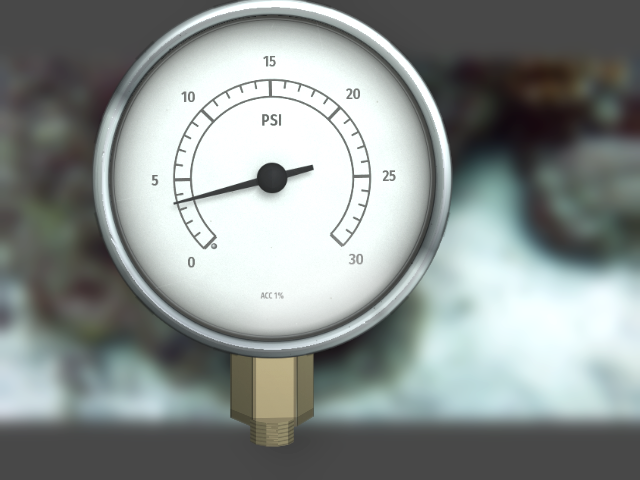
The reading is 3.5 psi
